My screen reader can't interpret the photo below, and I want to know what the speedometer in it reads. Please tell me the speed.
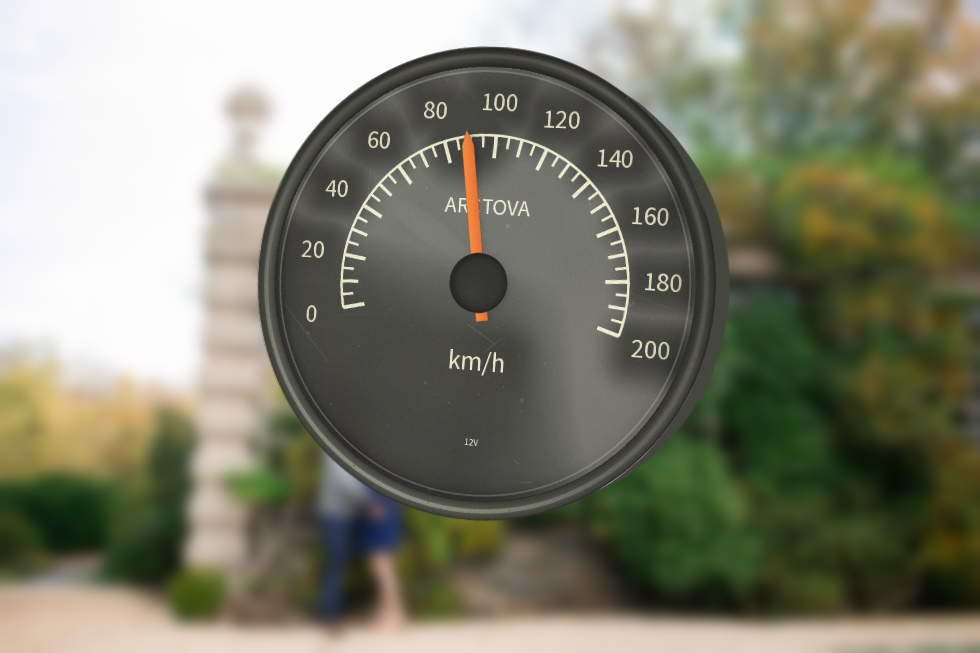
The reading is 90 km/h
